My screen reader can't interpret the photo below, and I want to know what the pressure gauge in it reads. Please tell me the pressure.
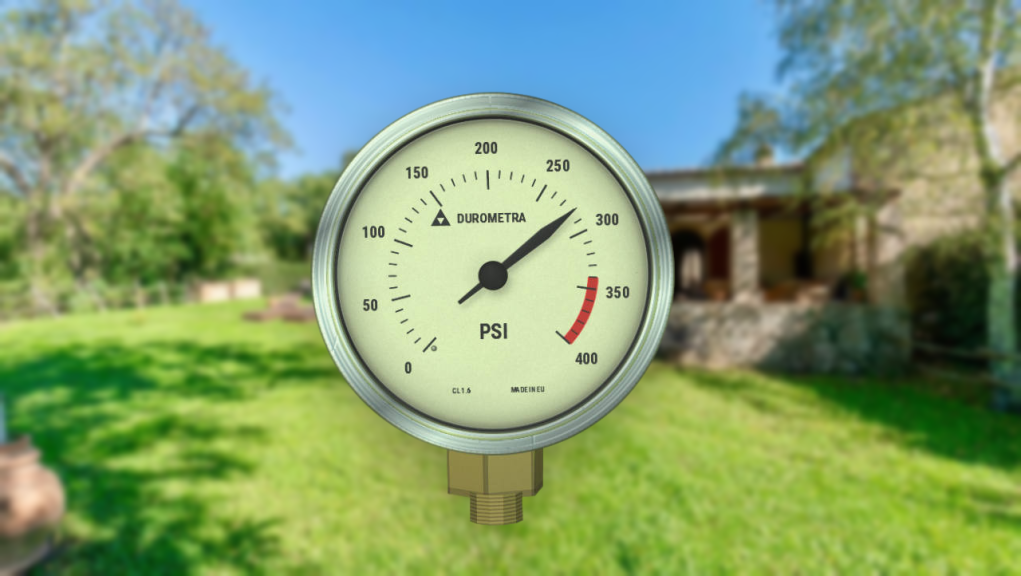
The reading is 280 psi
